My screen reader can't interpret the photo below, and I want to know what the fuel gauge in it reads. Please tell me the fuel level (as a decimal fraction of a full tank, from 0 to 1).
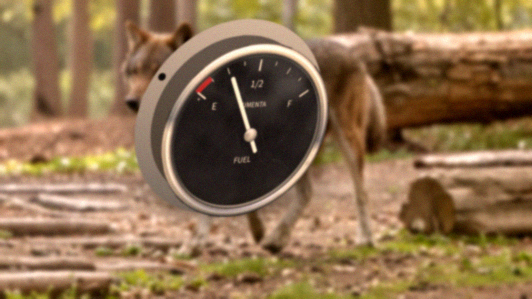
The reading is 0.25
